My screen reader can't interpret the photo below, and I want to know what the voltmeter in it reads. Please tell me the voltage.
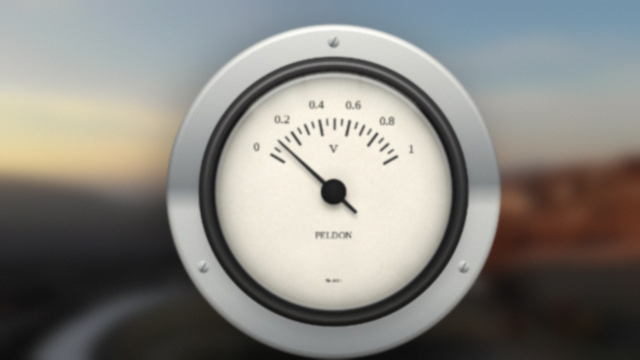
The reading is 0.1 V
